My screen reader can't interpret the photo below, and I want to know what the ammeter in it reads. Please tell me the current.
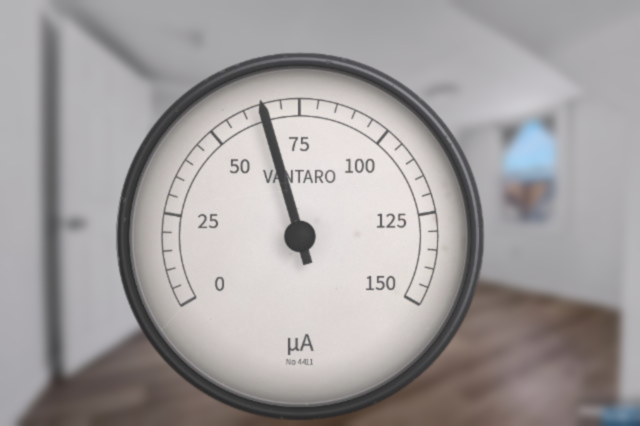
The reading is 65 µA
